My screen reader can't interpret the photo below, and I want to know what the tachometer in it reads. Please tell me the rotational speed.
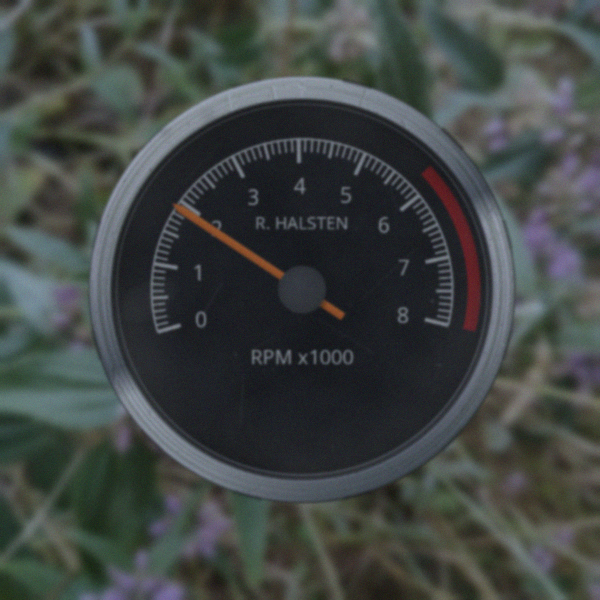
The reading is 1900 rpm
